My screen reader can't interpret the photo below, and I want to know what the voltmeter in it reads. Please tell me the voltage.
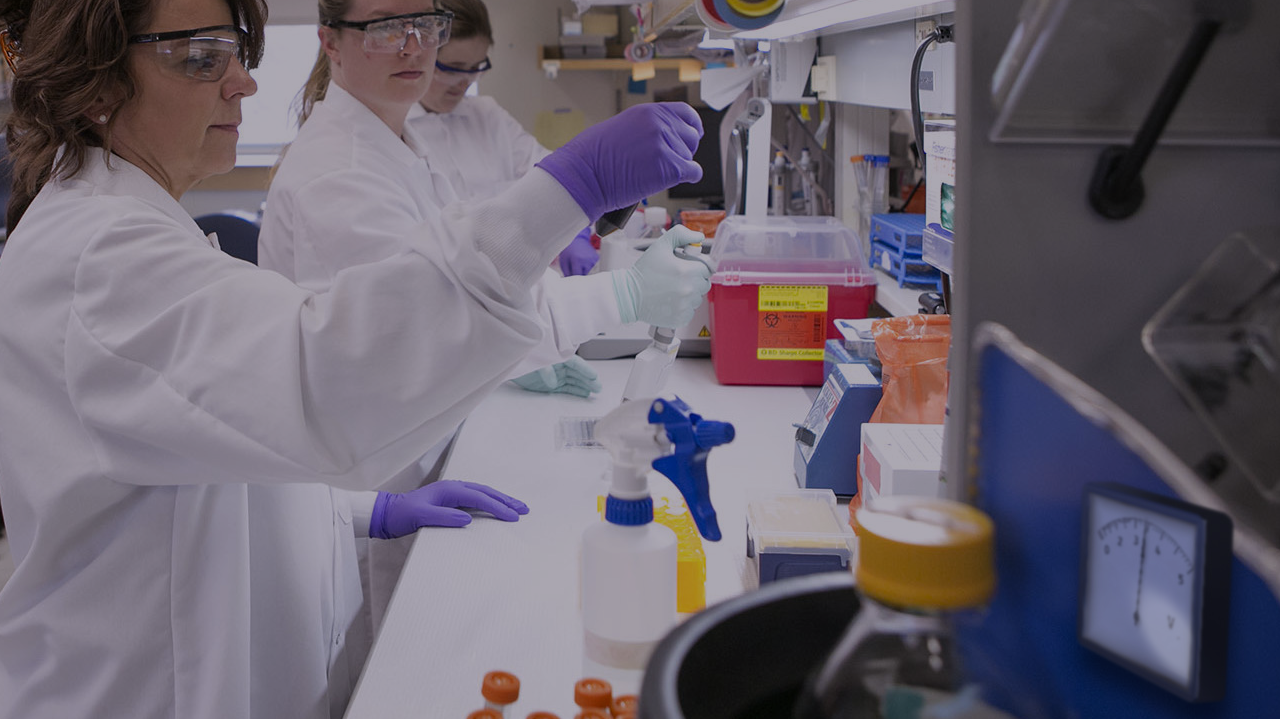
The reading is 3.5 V
